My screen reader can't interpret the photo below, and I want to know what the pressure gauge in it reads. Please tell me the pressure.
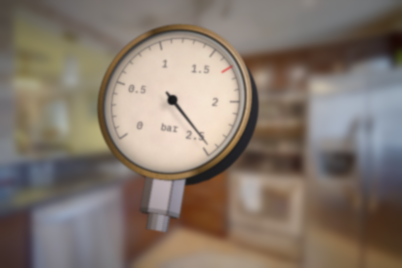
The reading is 2.45 bar
